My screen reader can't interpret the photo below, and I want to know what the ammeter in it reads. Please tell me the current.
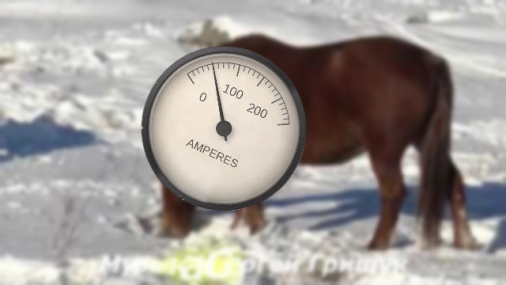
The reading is 50 A
